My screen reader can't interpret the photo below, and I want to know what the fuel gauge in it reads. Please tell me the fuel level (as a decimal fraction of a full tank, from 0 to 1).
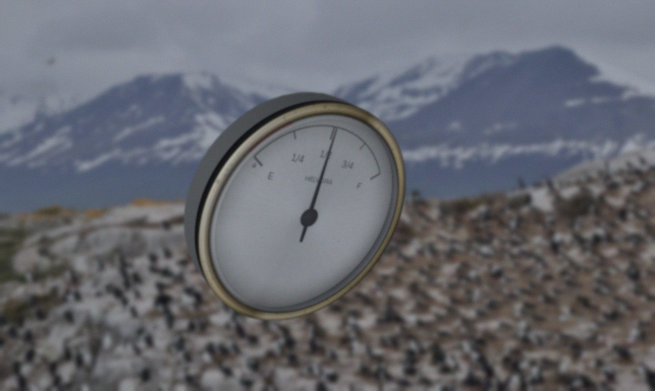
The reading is 0.5
